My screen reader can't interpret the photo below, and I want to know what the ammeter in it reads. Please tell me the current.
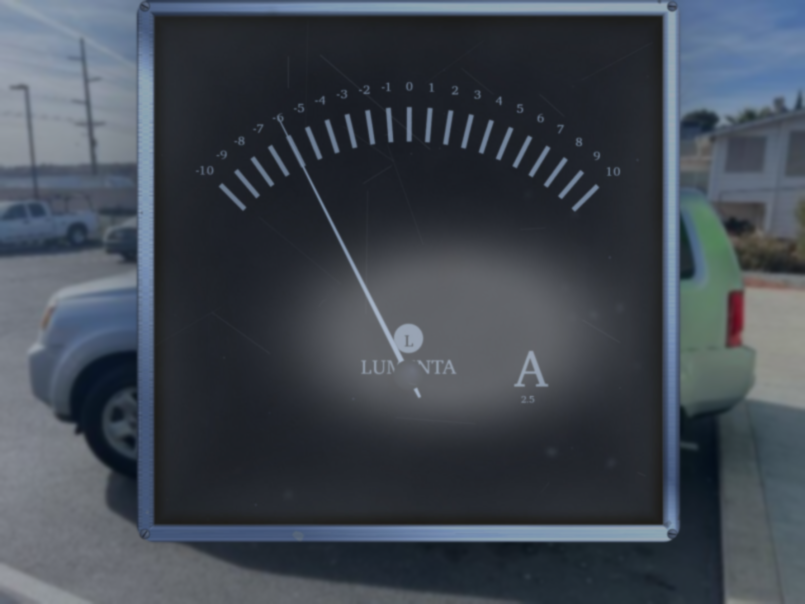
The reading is -6 A
